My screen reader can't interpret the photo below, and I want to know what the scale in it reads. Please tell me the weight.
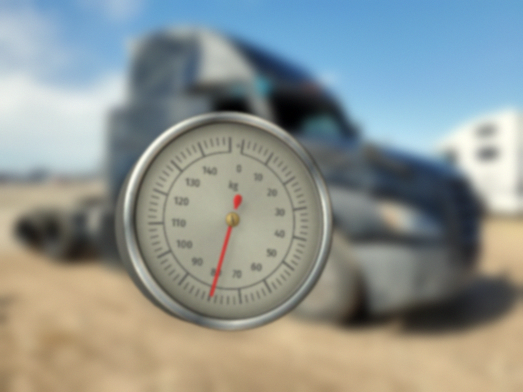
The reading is 80 kg
